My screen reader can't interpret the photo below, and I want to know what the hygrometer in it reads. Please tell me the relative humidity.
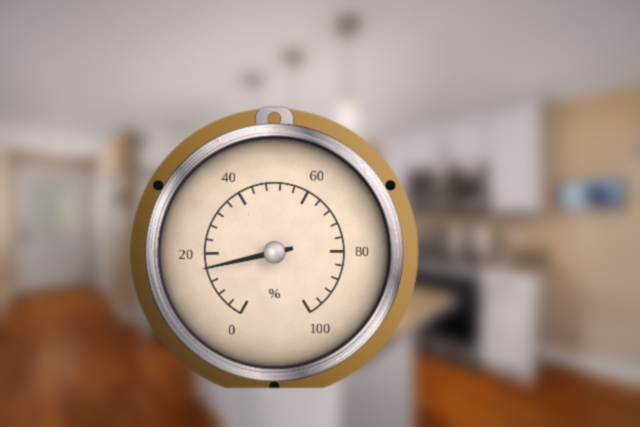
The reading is 16 %
